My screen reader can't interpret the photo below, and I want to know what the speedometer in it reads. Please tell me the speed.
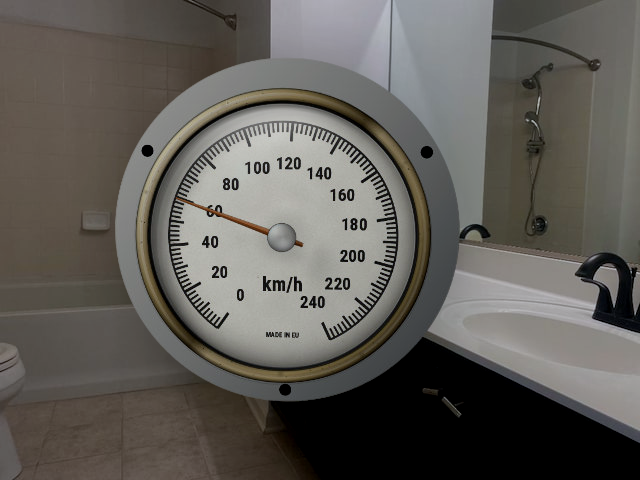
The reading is 60 km/h
